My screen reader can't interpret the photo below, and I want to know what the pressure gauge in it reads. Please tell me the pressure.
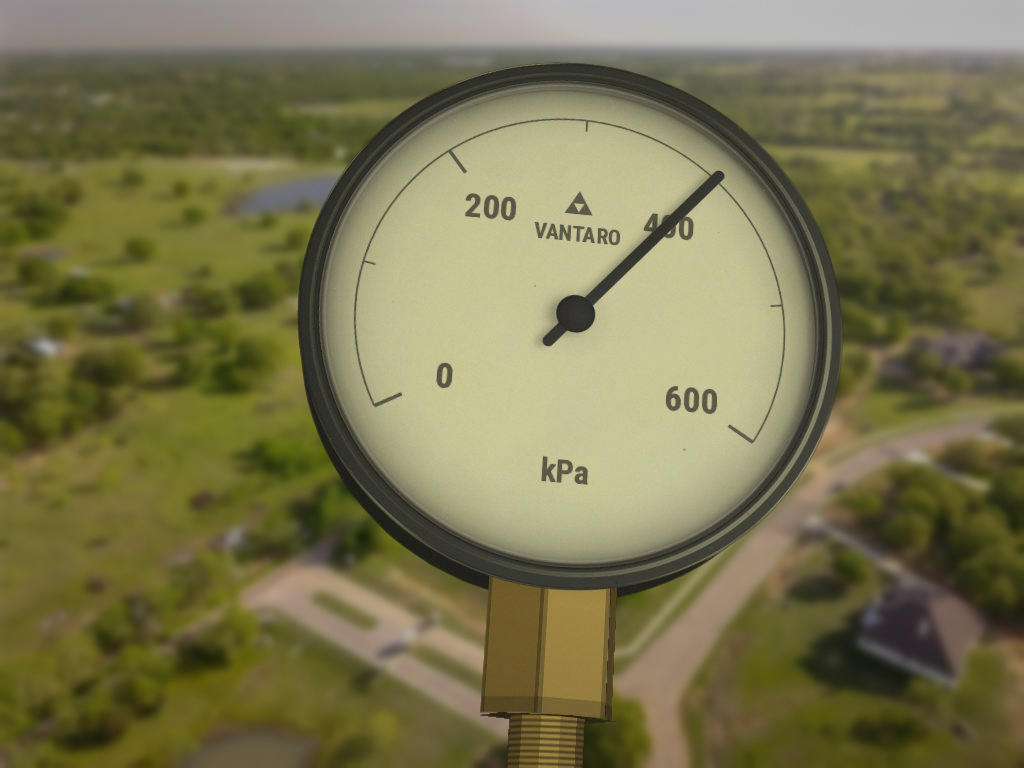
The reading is 400 kPa
